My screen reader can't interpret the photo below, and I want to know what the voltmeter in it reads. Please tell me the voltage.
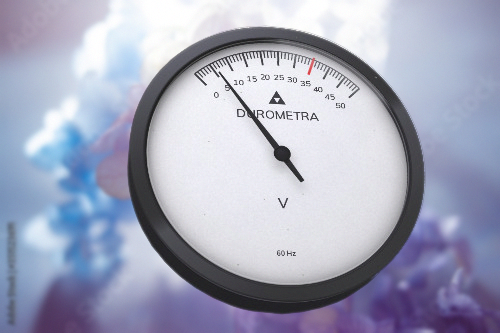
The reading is 5 V
